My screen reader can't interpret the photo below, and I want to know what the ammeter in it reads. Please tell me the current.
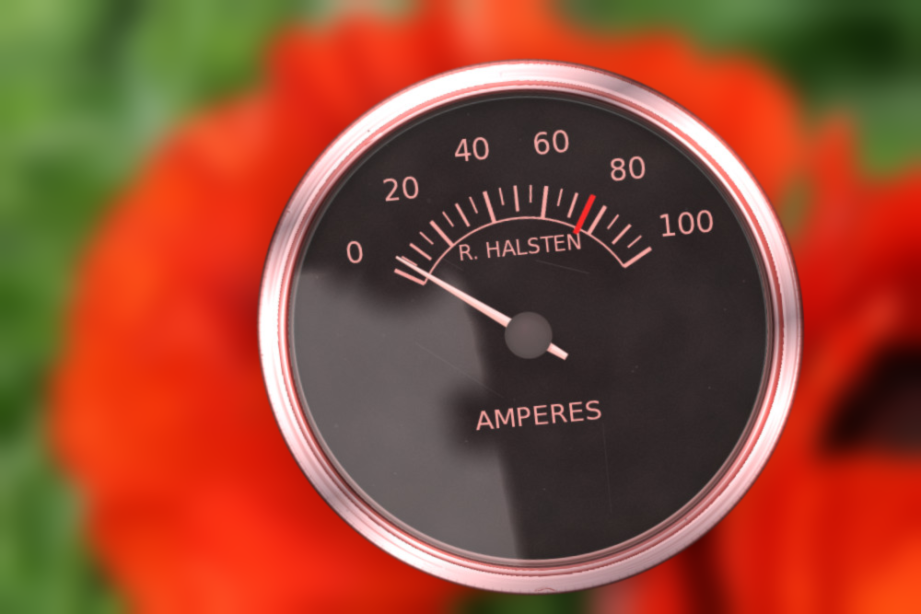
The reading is 5 A
